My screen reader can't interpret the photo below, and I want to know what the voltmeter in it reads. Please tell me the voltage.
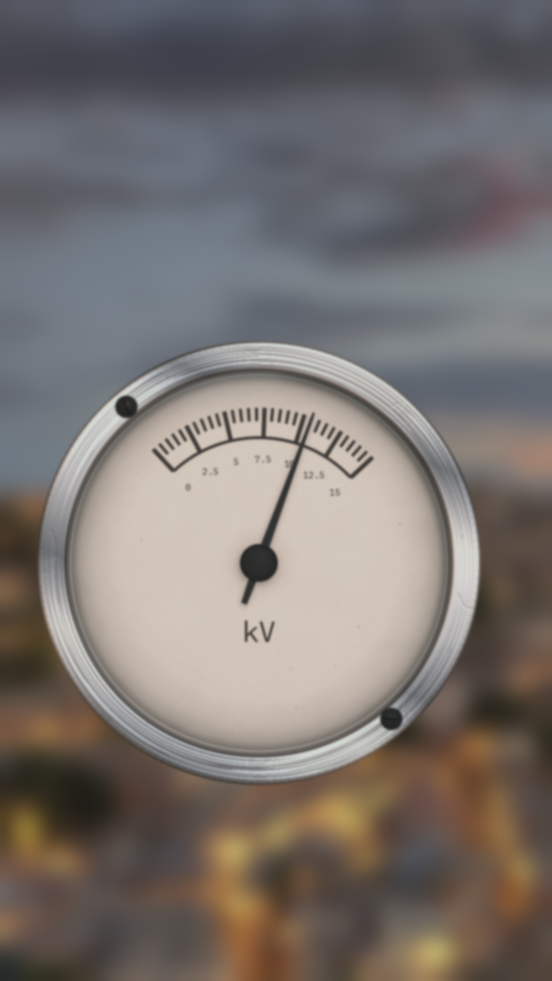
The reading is 10.5 kV
